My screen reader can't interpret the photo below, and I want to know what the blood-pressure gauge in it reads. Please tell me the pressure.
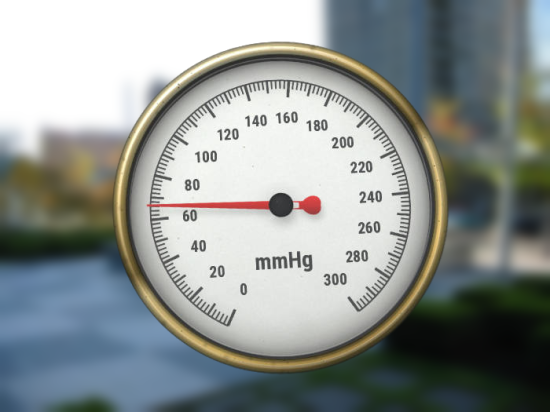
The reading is 66 mmHg
